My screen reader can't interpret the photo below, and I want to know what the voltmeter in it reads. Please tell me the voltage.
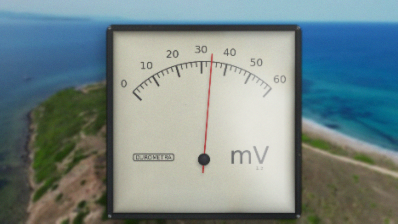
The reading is 34 mV
